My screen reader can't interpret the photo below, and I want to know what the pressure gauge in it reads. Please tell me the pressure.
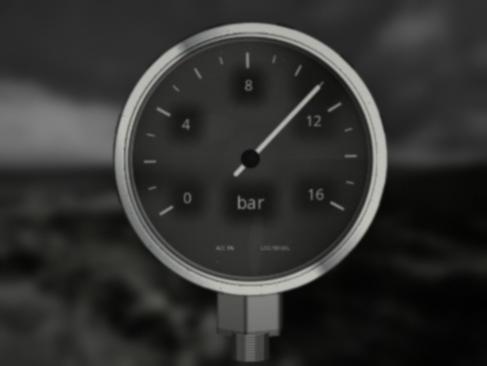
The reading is 11 bar
